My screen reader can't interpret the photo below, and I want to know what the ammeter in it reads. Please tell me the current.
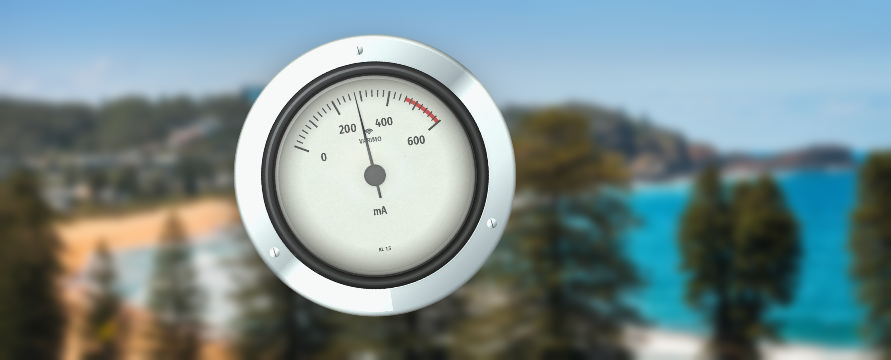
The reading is 280 mA
